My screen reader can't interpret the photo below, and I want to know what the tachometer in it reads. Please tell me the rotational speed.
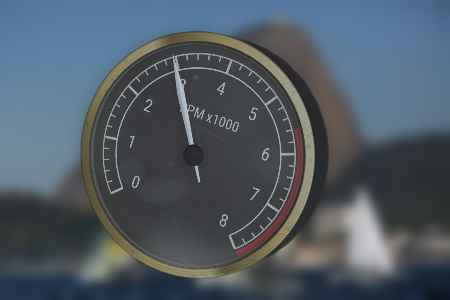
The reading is 3000 rpm
